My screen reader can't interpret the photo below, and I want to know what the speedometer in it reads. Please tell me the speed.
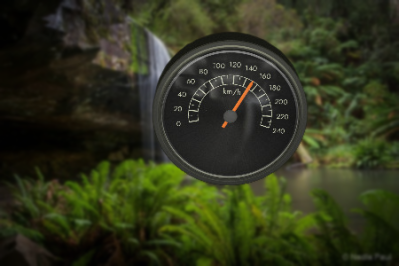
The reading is 150 km/h
